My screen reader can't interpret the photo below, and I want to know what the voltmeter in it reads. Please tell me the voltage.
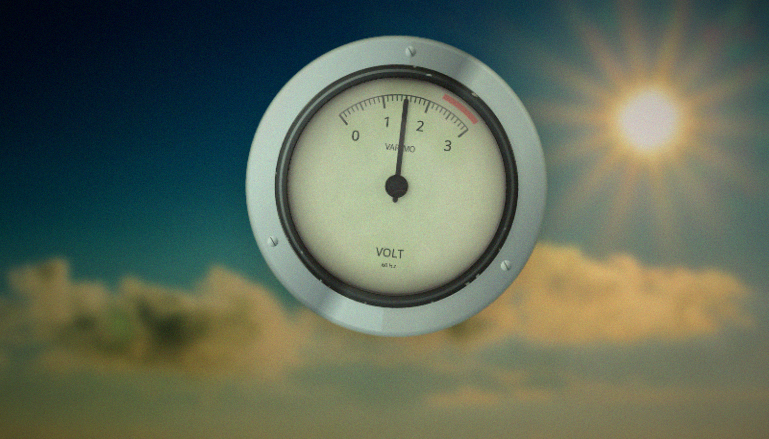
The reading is 1.5 V
